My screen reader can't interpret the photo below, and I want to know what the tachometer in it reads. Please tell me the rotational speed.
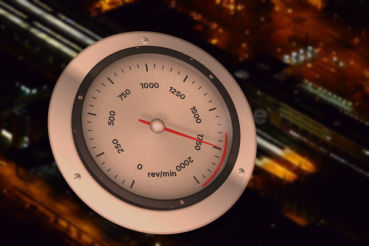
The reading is 1750 rpm
